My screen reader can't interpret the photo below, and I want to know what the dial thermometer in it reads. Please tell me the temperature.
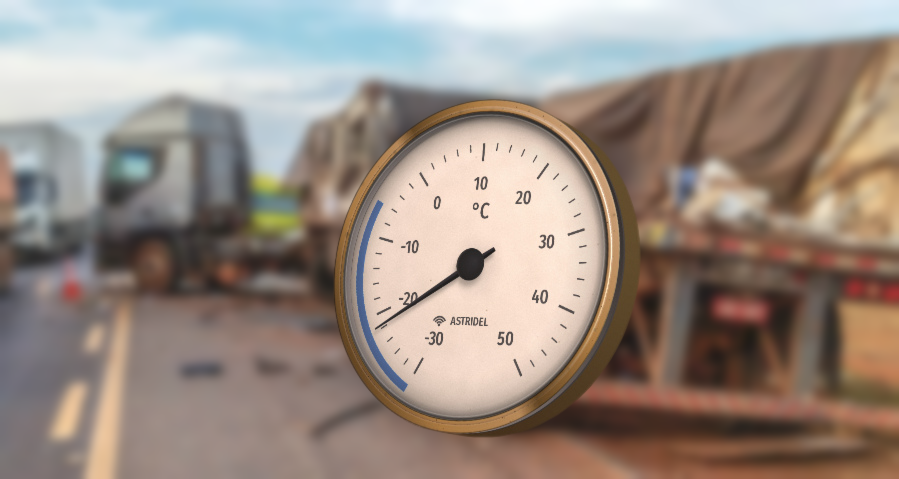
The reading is -22 °C
